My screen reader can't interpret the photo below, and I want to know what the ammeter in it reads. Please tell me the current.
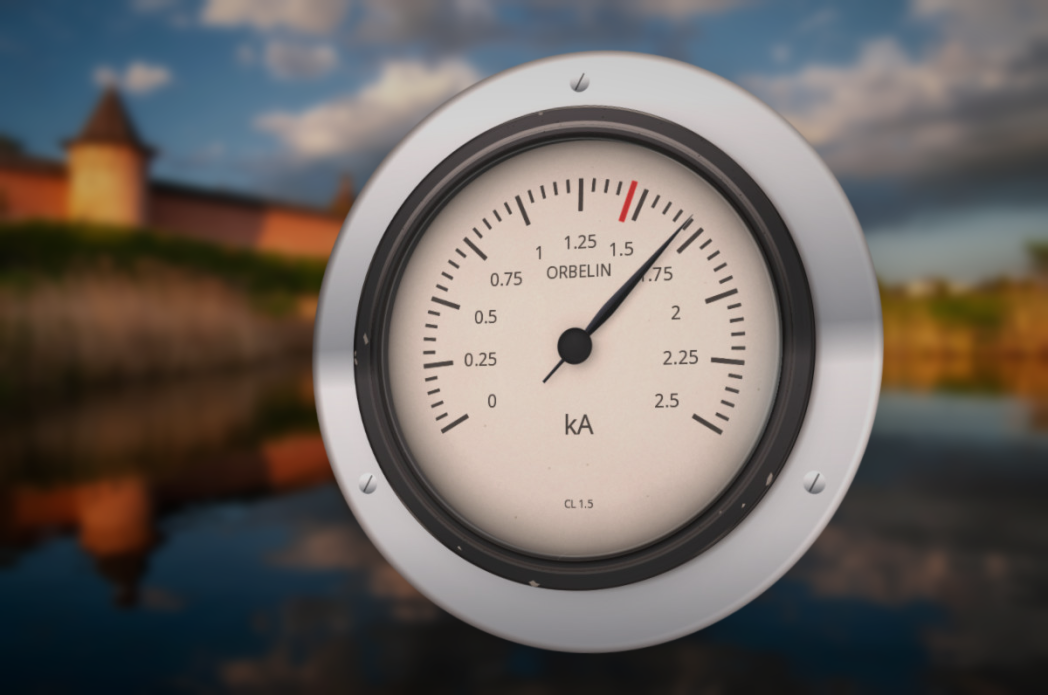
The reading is 1.7 kA
